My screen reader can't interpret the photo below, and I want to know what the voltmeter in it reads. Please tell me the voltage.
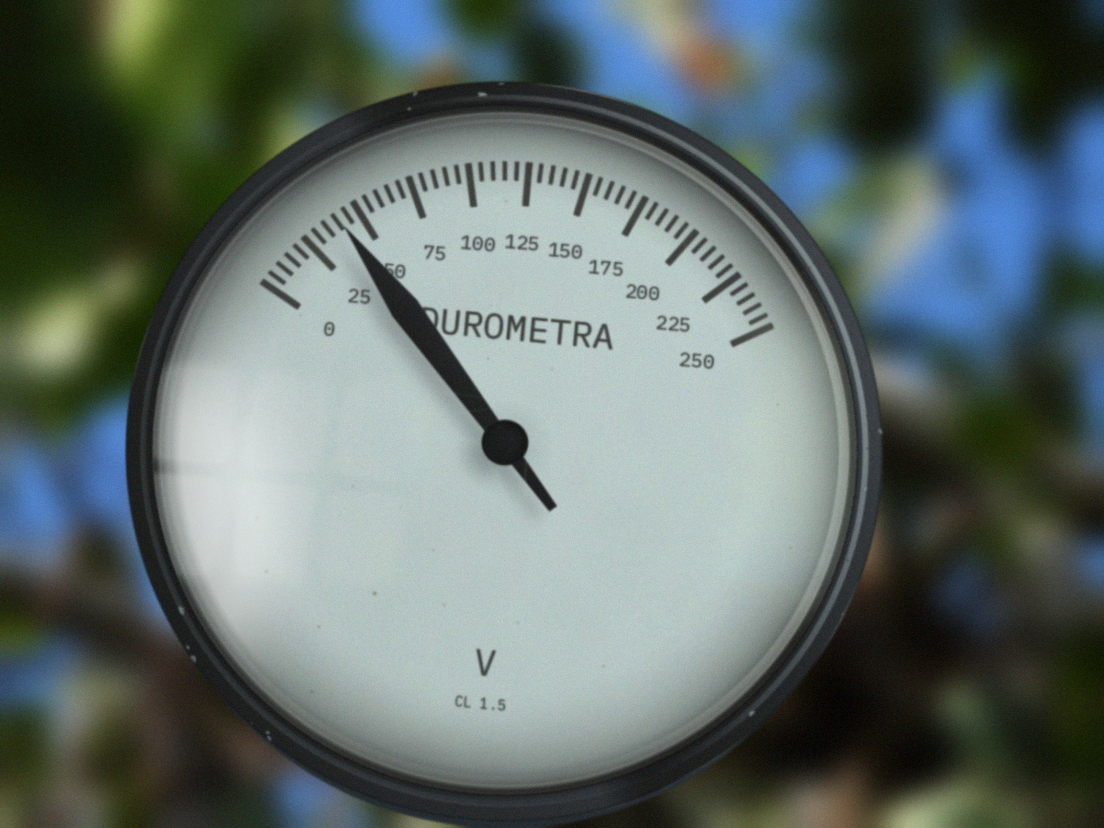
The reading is 40 V
